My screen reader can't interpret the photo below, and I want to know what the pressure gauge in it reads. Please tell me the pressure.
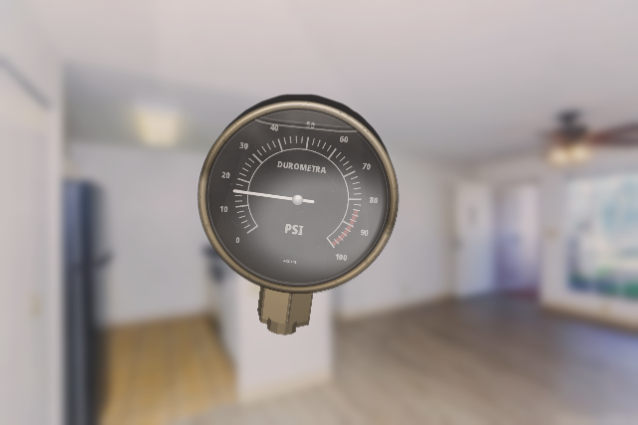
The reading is 16 psi
